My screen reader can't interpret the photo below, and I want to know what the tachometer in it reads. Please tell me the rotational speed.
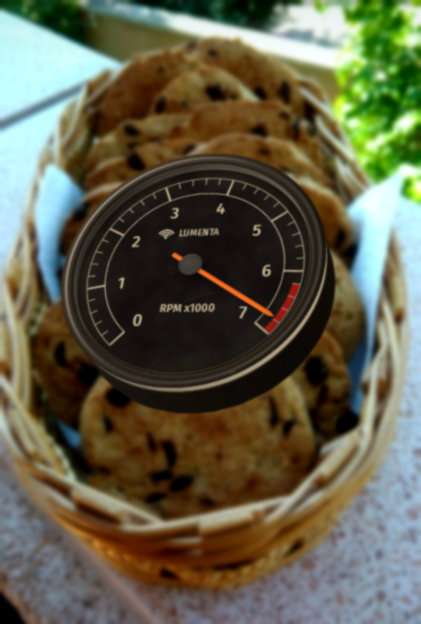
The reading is 6800 rpm
